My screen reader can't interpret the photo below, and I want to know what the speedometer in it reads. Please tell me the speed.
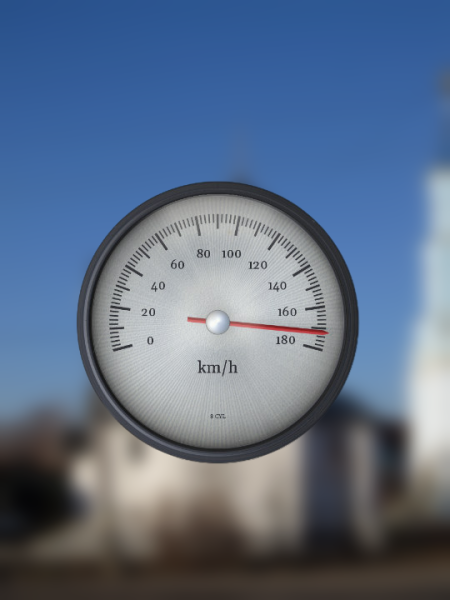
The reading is 172 km/h
